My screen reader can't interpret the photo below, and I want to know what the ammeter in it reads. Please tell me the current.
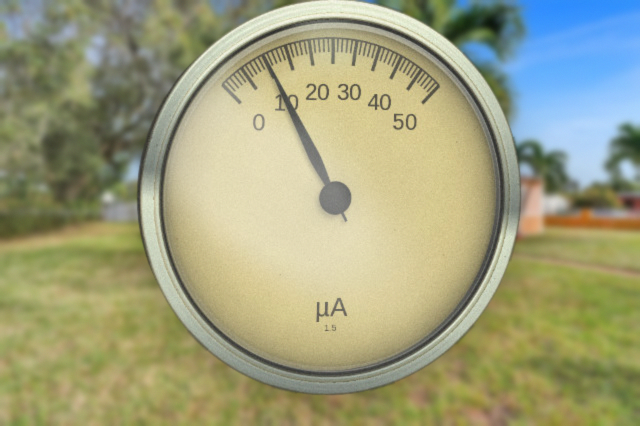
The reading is 10 µA
